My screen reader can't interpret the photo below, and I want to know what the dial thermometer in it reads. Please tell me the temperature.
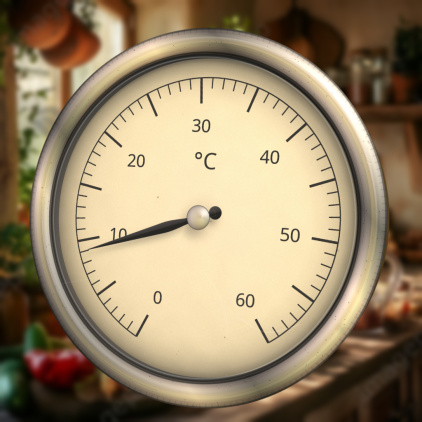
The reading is 9 °C
